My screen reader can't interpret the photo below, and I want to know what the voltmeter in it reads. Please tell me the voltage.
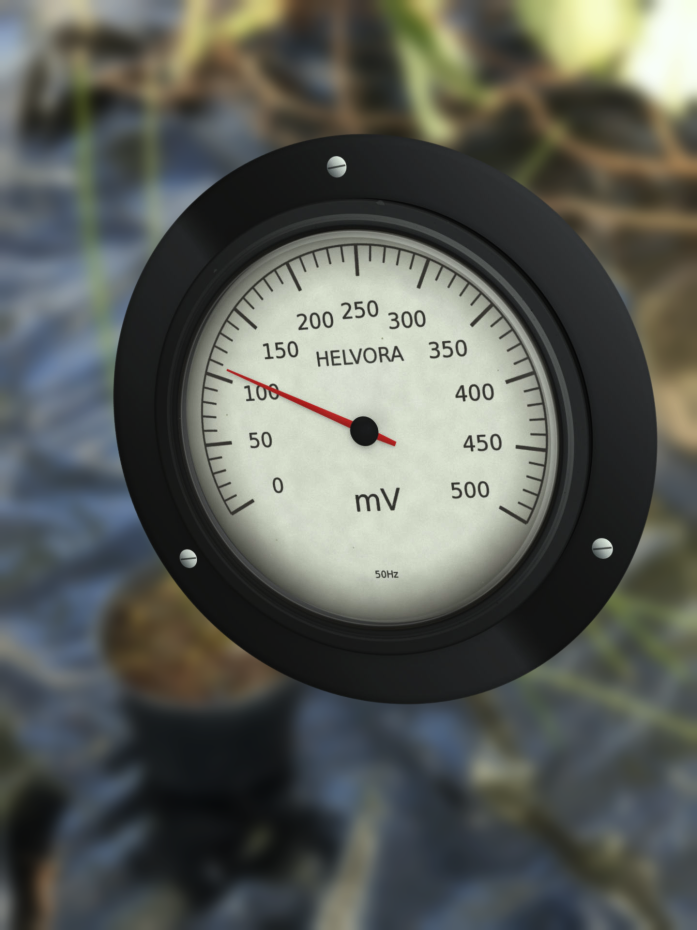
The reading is 110 mV
